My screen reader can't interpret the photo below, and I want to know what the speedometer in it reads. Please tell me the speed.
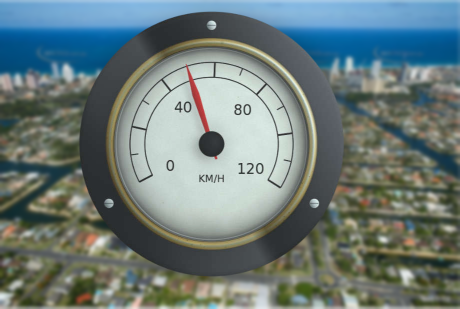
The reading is 50 km/h
